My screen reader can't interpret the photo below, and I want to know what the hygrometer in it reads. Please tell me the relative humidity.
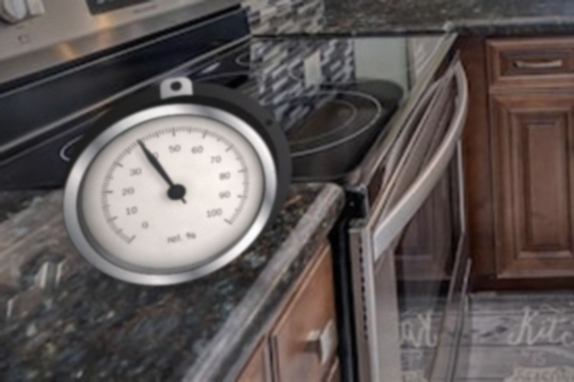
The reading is 40 %
